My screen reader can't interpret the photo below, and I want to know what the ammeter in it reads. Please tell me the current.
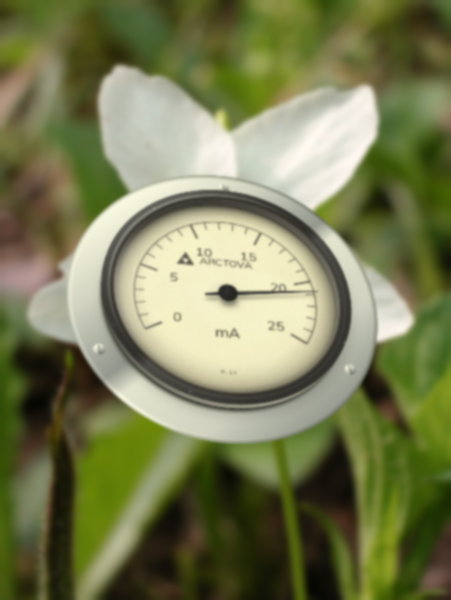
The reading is 21 mA
